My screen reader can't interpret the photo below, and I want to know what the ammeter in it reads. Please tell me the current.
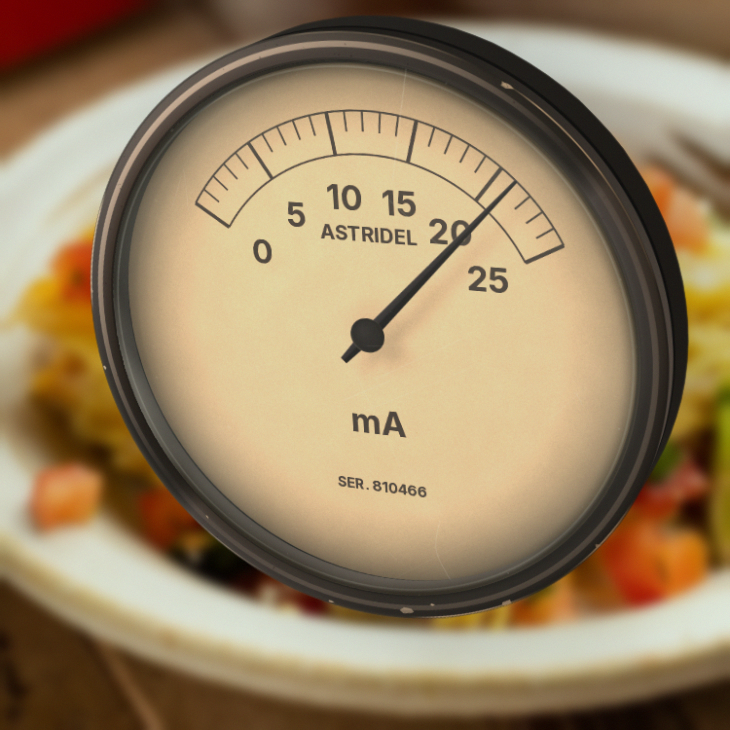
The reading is 21 mA
